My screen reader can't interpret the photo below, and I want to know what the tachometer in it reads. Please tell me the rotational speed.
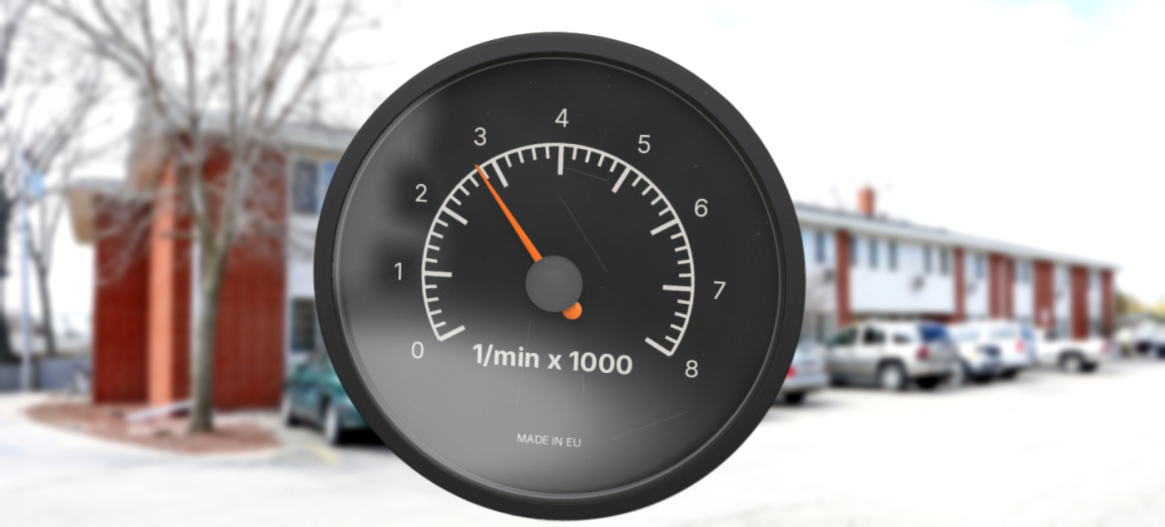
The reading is 2800 rpm
